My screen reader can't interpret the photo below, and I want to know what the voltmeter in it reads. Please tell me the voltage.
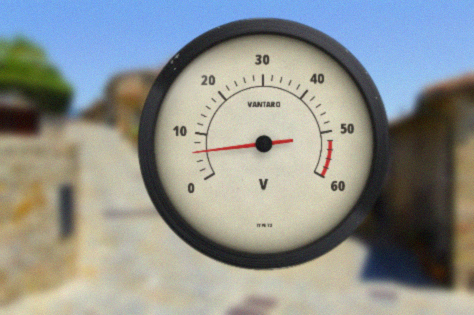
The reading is 6 V
